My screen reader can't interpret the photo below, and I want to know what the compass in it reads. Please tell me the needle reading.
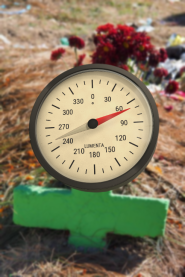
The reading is 70 °
